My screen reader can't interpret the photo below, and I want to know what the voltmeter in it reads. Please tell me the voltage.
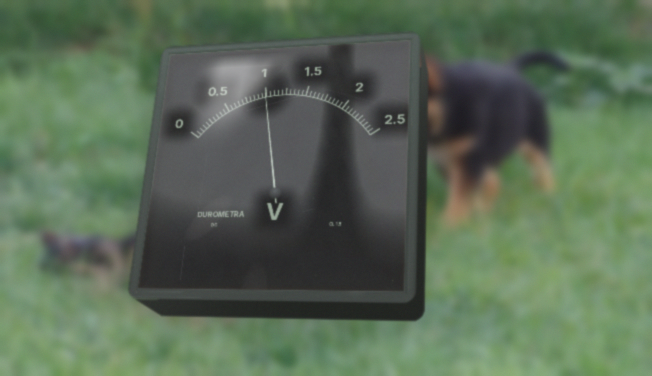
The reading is 1 V
